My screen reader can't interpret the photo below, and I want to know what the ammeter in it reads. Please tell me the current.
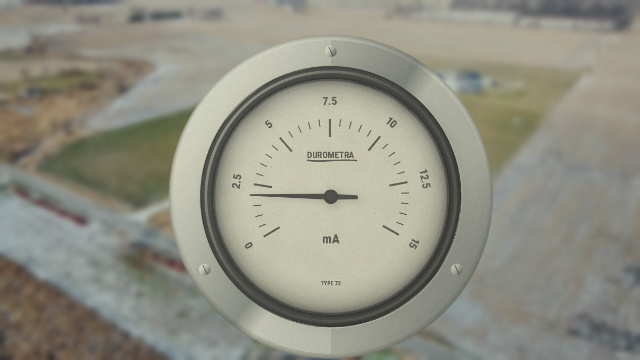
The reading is 2 mA
